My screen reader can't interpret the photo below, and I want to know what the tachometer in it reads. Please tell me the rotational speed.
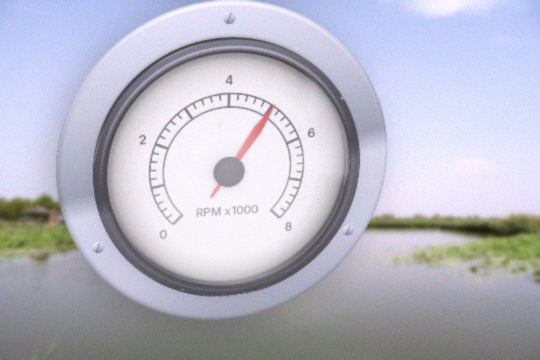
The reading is 5000 rpm
